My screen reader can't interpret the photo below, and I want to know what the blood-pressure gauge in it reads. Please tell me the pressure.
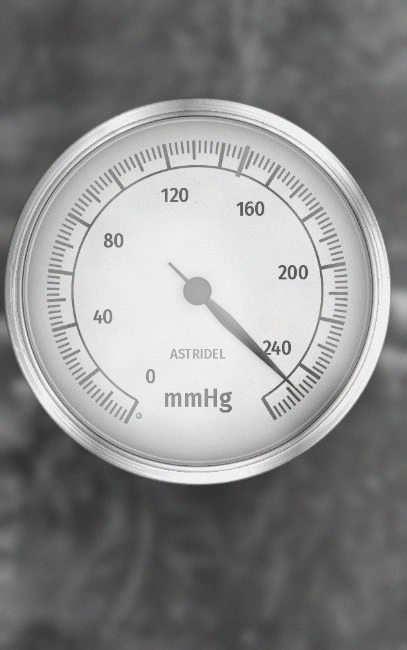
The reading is 248 mmHg
